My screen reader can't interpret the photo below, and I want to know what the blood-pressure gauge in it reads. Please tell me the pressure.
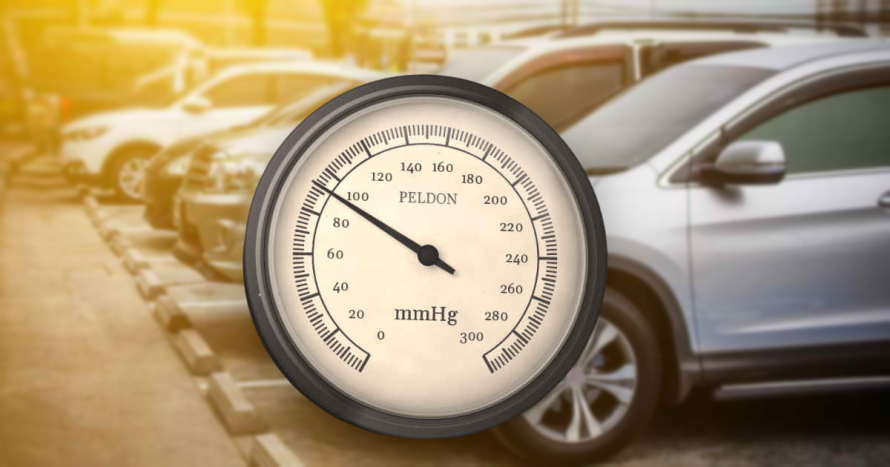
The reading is 92 mmHg
